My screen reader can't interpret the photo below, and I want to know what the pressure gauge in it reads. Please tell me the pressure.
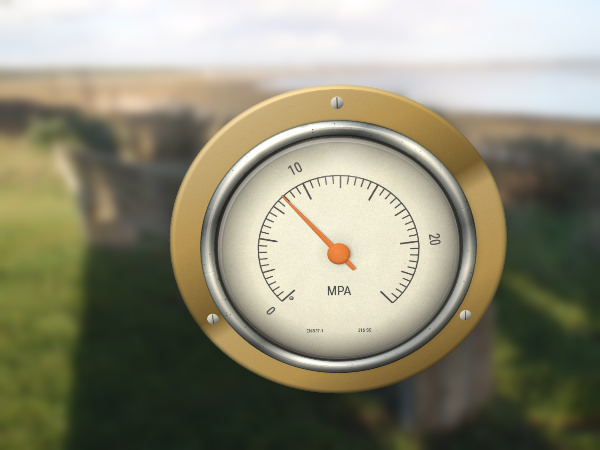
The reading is 8.5 MPa
